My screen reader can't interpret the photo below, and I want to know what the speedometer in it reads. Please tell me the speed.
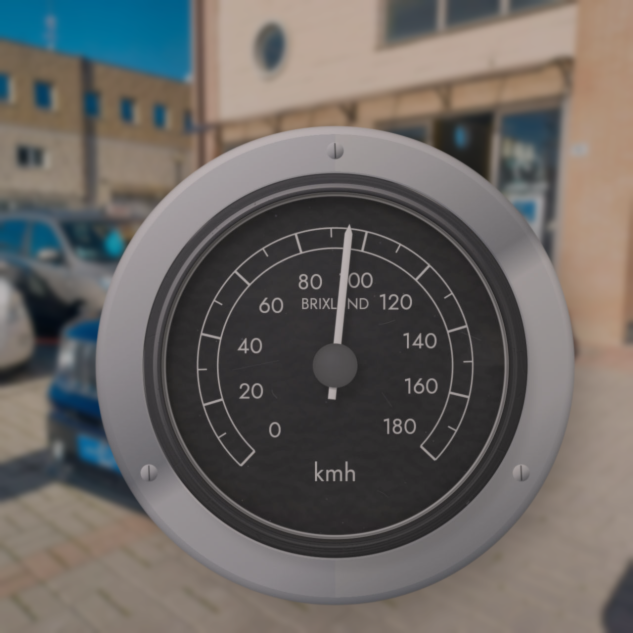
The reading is 95 km/h
